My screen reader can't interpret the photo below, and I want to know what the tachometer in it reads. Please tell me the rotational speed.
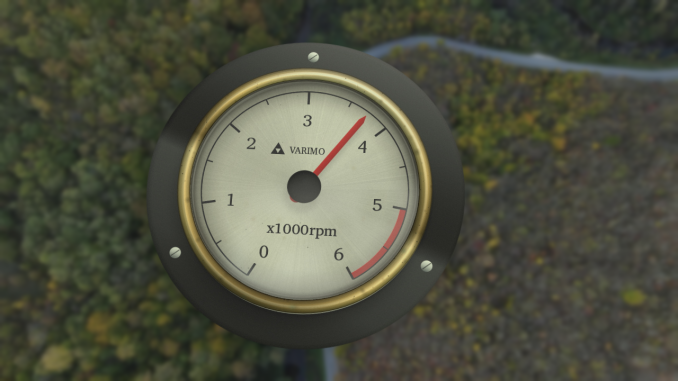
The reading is 3750 rpm
